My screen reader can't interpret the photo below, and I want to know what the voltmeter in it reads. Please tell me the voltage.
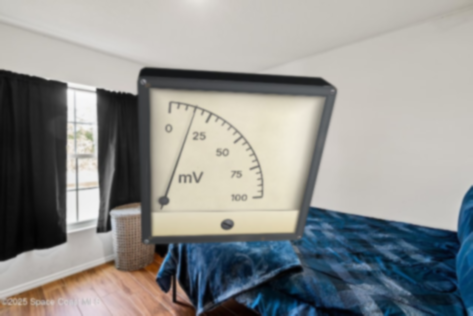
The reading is 15 mV
